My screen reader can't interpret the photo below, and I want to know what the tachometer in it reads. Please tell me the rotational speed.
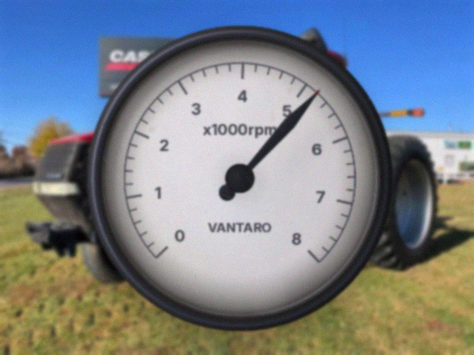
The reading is 5200 rpm
